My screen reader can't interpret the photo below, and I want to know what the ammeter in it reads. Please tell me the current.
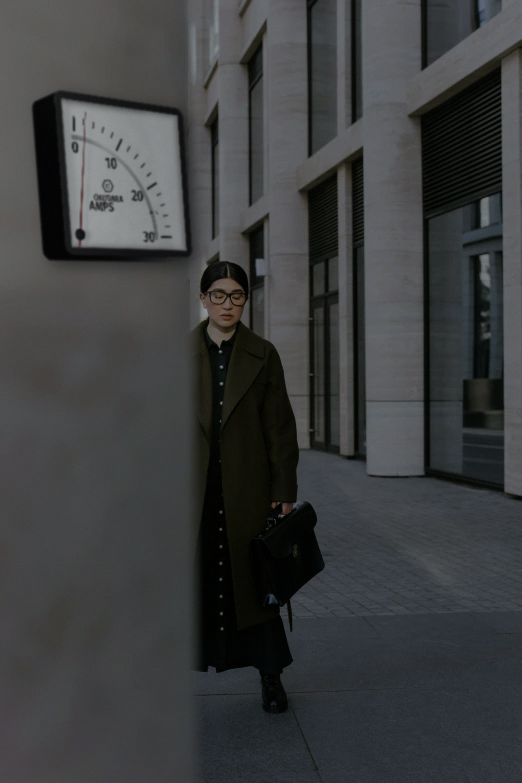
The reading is 2 A
